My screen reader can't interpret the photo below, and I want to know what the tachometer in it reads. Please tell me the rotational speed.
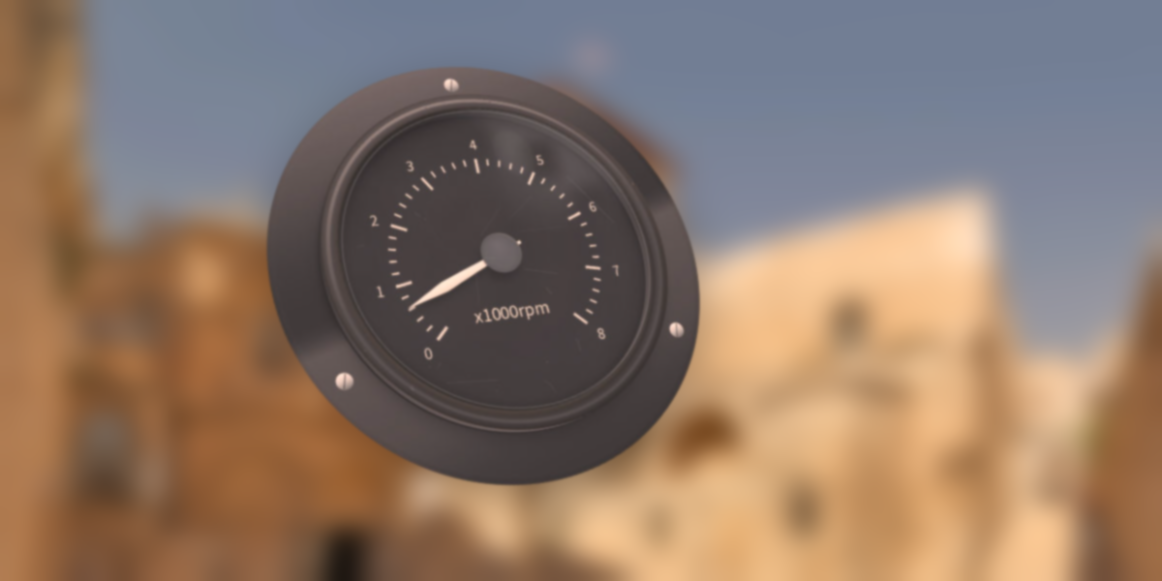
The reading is 600 rpm
